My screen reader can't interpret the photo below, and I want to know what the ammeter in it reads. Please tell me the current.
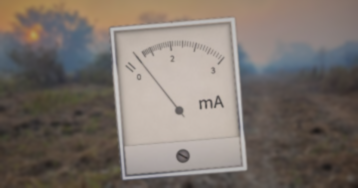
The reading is 1 mA
